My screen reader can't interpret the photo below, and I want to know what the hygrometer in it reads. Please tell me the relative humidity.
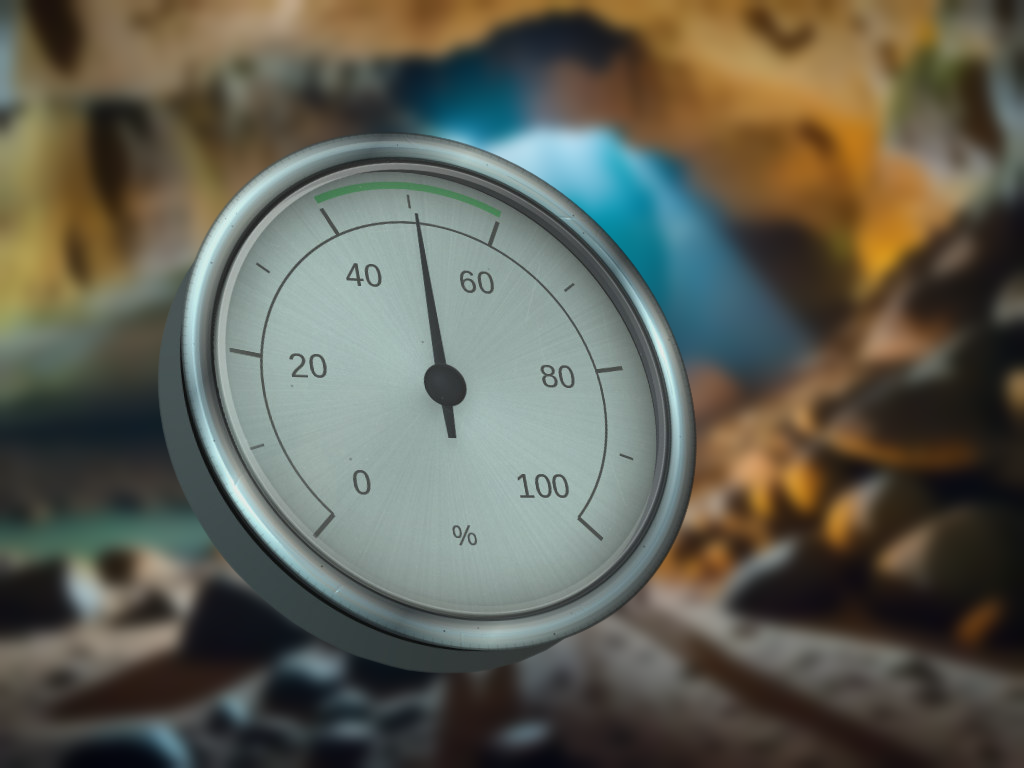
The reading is 50 %
